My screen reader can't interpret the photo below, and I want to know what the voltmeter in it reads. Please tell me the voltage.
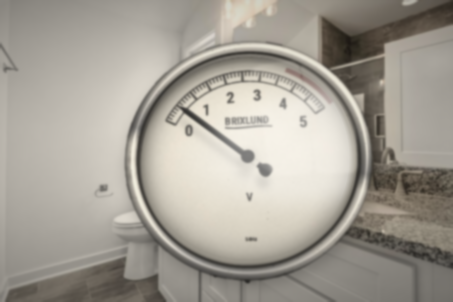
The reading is 0.5 V
